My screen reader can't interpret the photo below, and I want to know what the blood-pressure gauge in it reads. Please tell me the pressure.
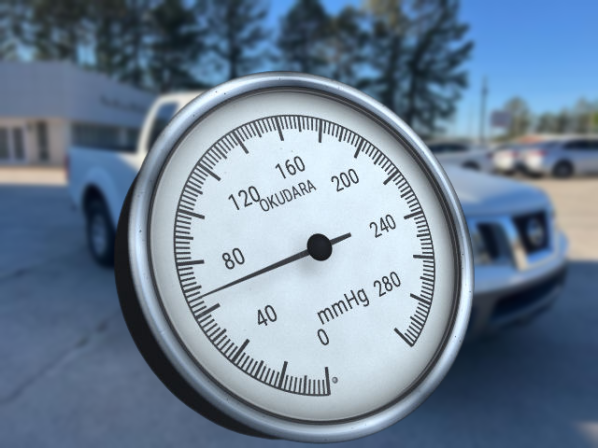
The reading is 66 mmHg
